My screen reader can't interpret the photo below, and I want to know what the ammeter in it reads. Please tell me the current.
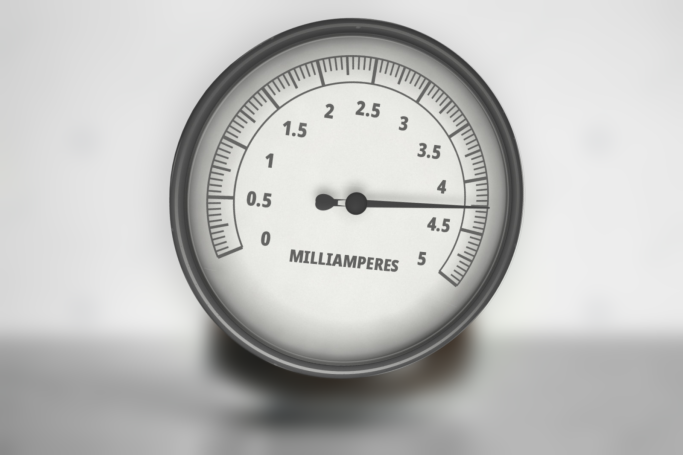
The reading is 4.25 mA
